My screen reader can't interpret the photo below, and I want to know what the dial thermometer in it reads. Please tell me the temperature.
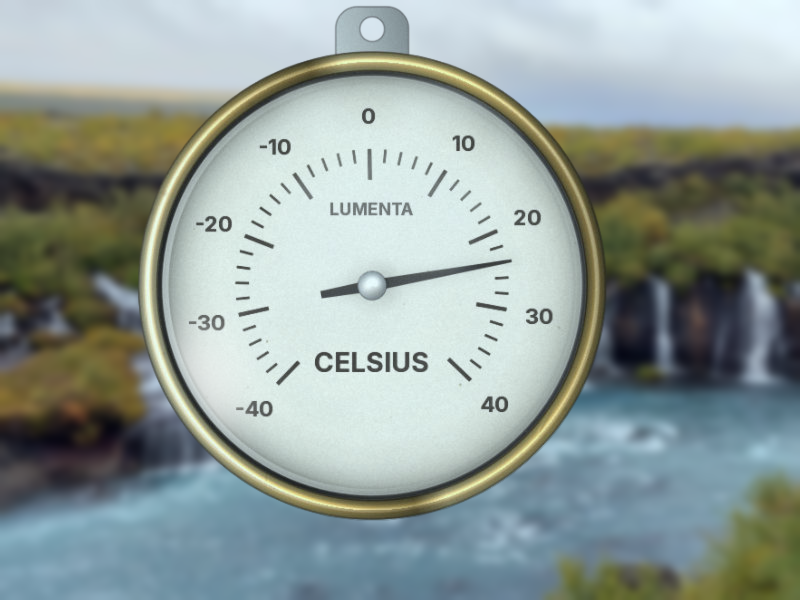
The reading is 24 °C
